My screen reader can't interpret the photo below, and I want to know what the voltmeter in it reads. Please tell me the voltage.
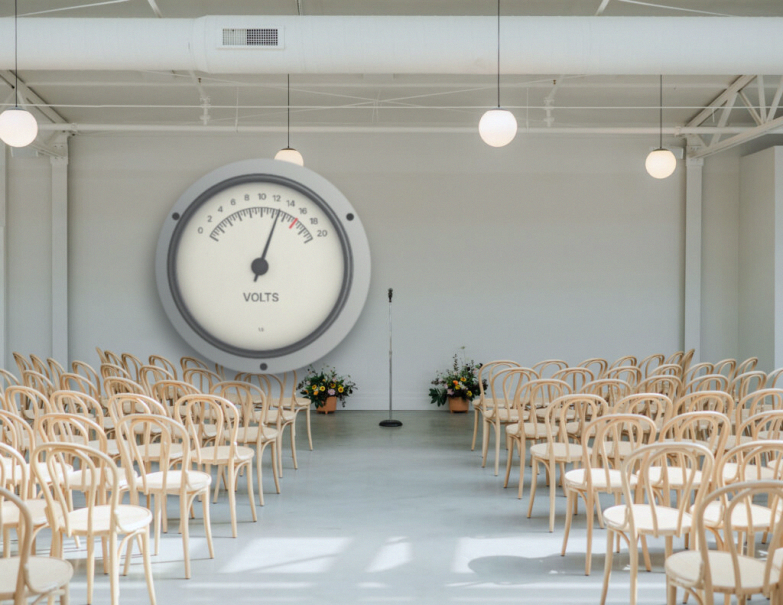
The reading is 13 V
